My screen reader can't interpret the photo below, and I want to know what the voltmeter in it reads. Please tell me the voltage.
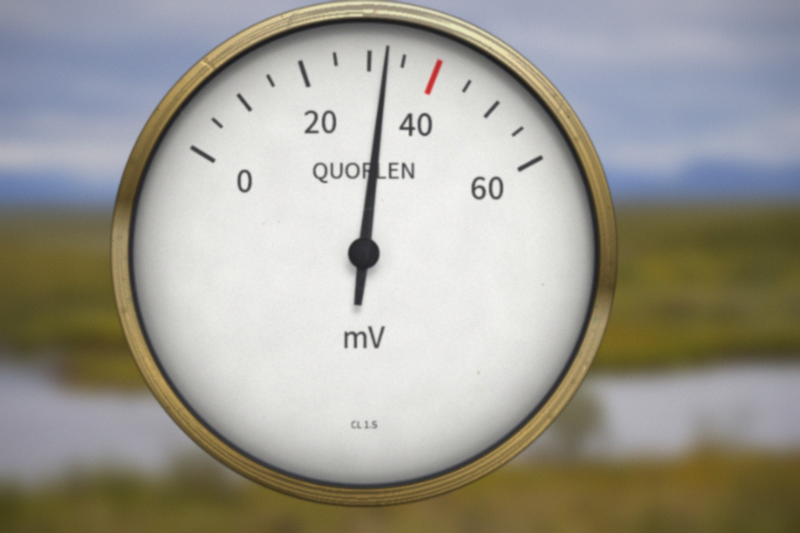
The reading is 32.5 mV
